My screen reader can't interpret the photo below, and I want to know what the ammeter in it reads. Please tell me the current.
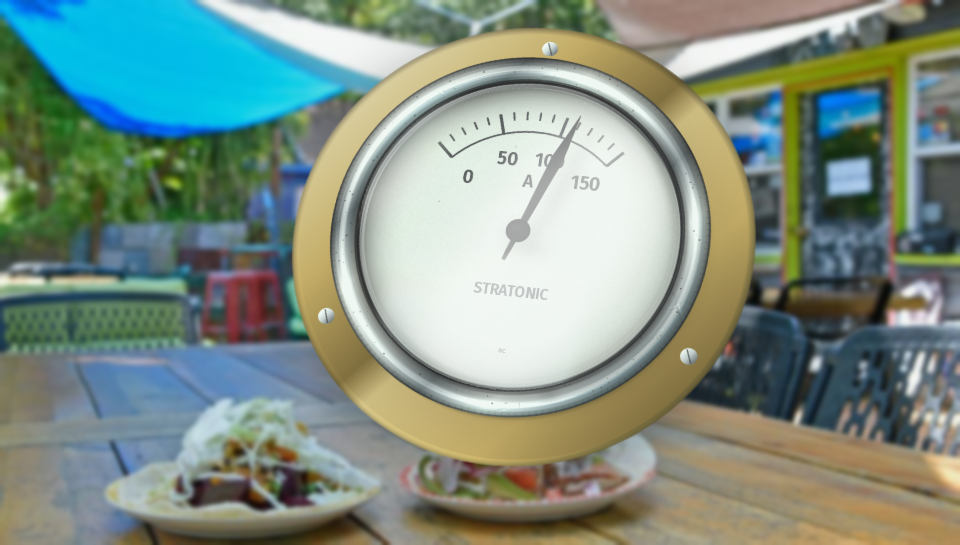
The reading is 110 A
